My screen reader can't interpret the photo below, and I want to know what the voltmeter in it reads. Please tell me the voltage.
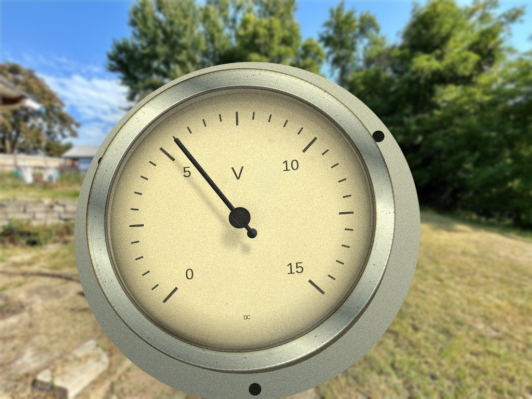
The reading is 5.5 V
